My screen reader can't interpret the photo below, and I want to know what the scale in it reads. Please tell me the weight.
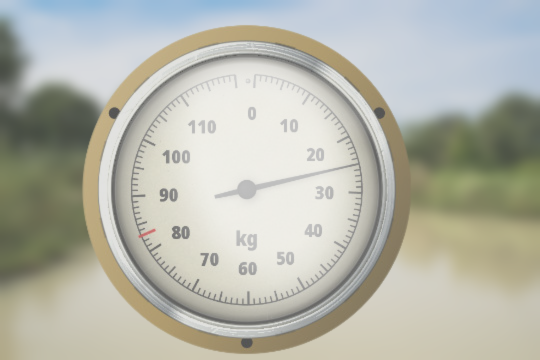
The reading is 25 kg
